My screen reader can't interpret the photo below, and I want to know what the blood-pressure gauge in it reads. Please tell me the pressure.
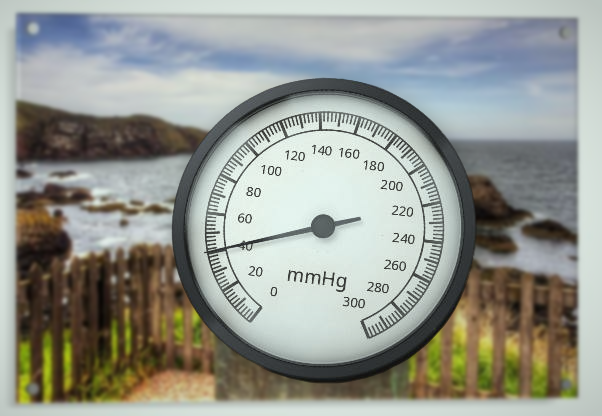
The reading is 40 mmHg
